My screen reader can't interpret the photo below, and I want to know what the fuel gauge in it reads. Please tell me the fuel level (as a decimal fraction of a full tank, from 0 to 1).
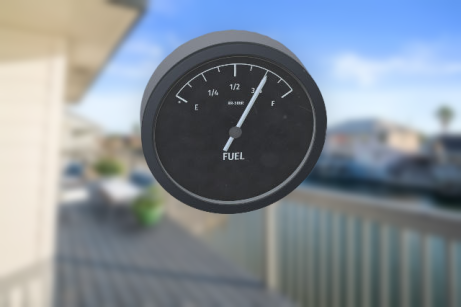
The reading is 0.75
